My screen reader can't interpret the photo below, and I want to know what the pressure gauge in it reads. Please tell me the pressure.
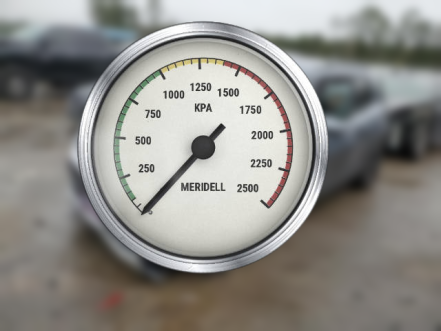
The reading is 0 kPa
